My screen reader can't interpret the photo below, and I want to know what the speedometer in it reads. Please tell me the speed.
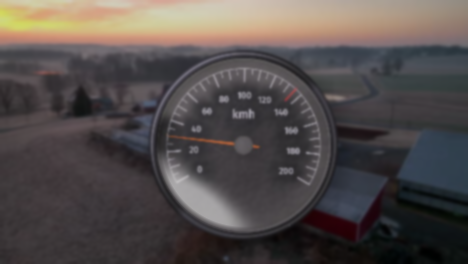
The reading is 30 km/h
